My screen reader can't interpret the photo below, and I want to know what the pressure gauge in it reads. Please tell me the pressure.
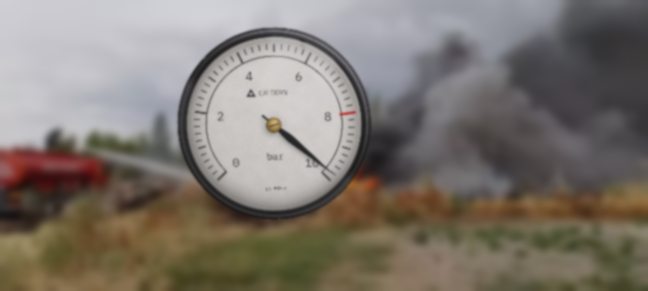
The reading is 9.8 bar
